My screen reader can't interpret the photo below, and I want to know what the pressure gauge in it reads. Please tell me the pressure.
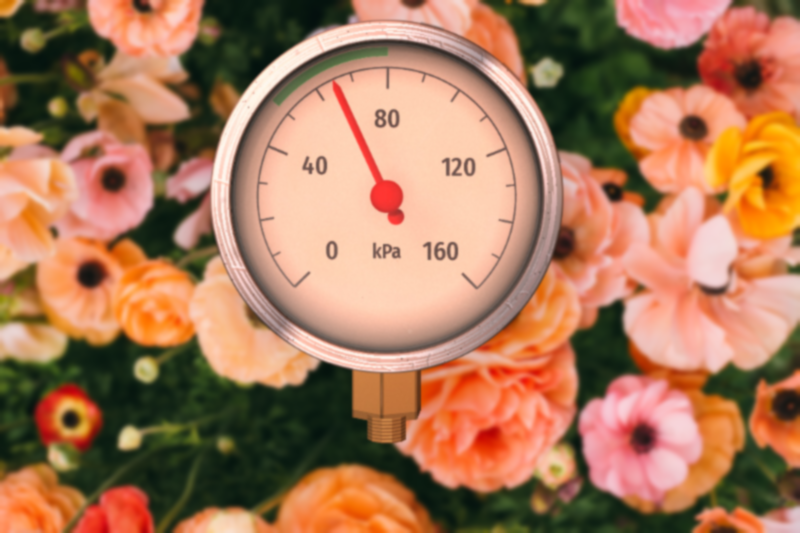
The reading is 65 kPa
